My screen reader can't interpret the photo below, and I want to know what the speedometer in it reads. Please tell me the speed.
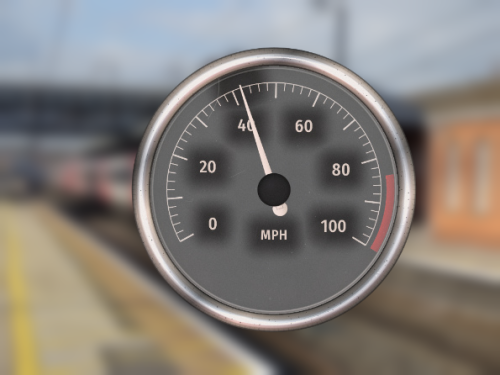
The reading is 42 mph
